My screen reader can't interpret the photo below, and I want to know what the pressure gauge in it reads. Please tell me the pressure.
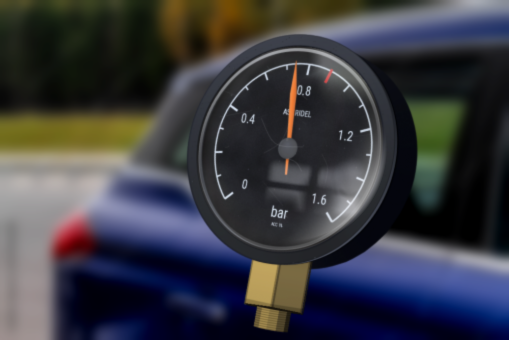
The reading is 0.75 bar
